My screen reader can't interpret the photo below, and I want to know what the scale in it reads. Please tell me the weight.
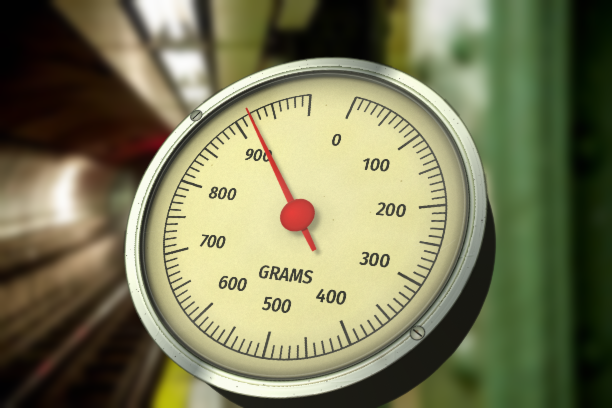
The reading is 920 g
